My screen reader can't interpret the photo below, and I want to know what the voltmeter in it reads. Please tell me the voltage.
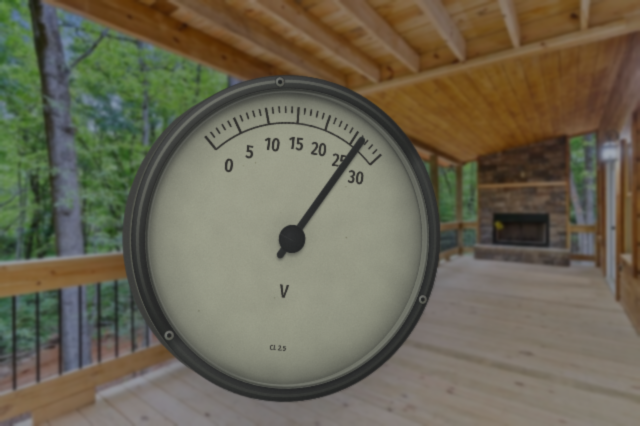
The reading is 26 V
